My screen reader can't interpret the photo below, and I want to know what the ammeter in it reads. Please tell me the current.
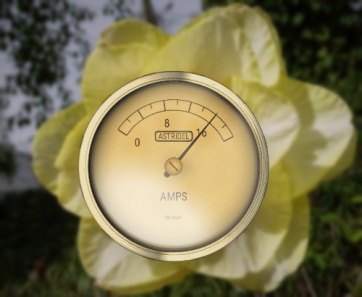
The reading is 16 A
